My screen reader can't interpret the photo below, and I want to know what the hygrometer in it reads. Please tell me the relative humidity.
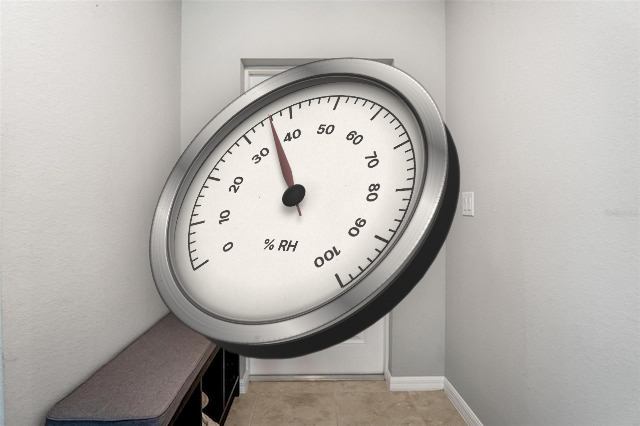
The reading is 36 %
